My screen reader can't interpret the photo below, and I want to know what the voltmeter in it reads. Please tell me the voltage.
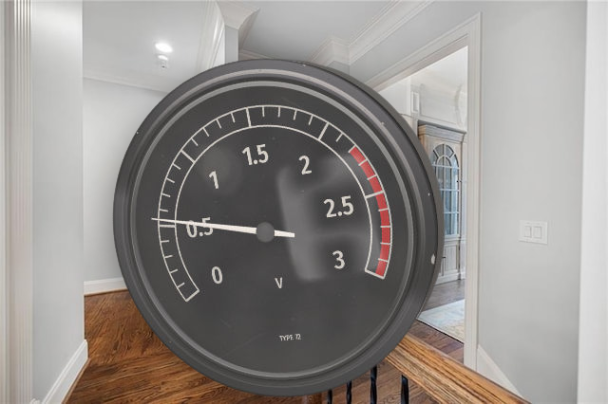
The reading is 0.55 V
